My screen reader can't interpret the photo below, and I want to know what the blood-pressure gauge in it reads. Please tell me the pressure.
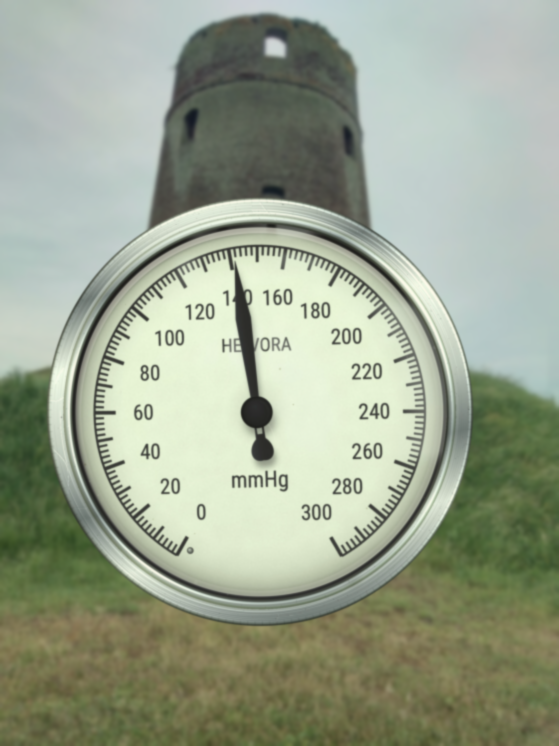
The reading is 142 mmHg
